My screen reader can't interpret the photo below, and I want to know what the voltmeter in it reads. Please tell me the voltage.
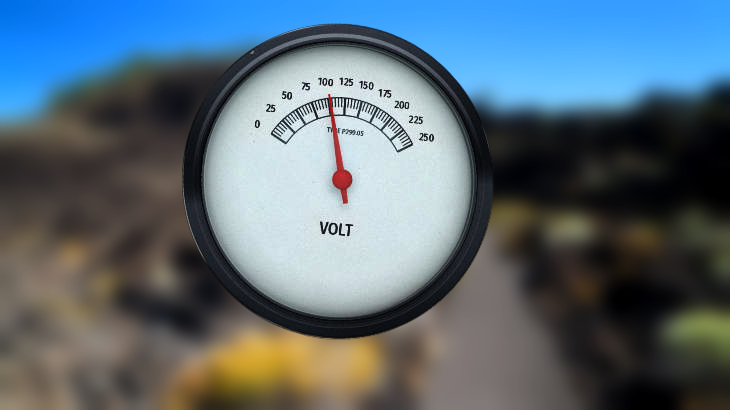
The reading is 100 V
